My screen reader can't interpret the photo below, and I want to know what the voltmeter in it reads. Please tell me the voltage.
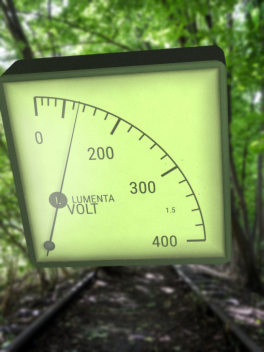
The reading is 130 V
